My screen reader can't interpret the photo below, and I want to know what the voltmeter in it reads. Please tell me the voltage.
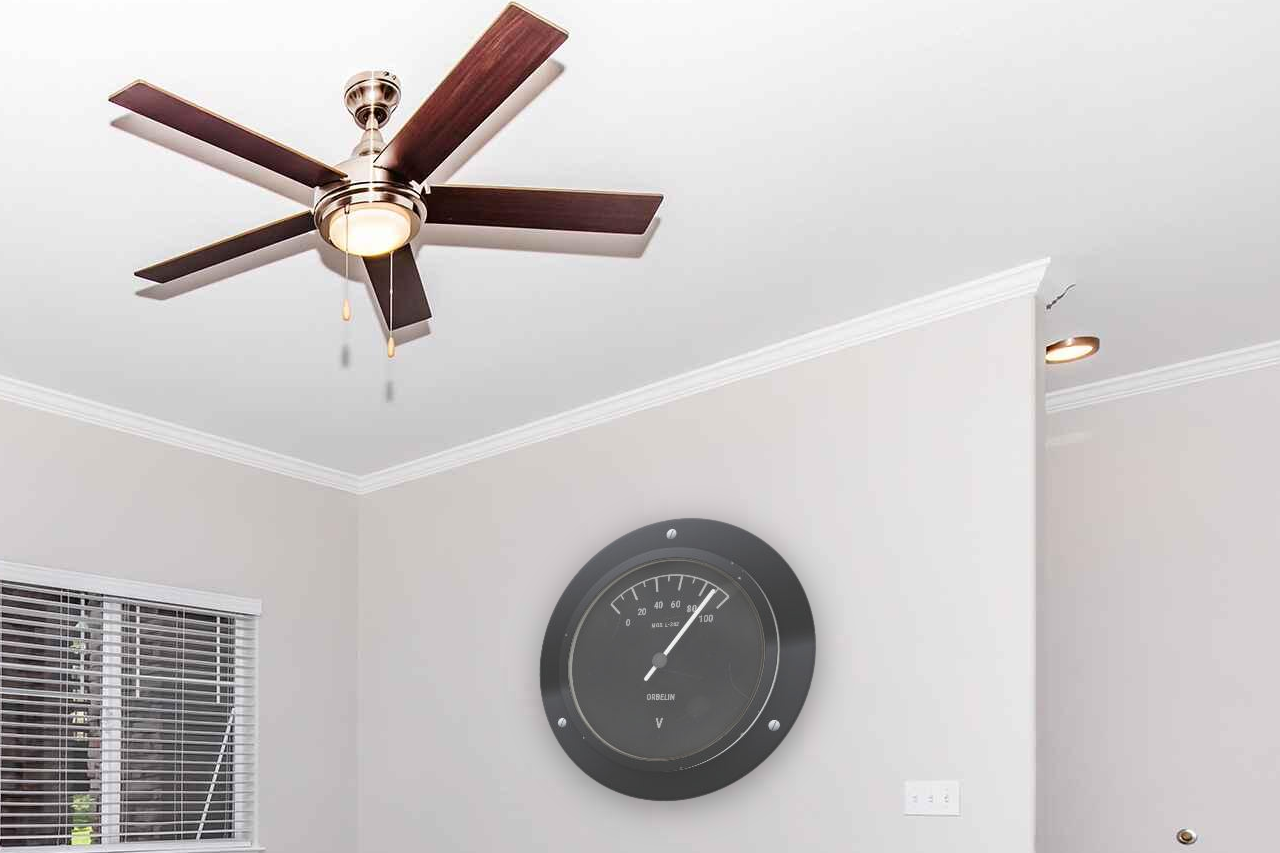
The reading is 90 V
